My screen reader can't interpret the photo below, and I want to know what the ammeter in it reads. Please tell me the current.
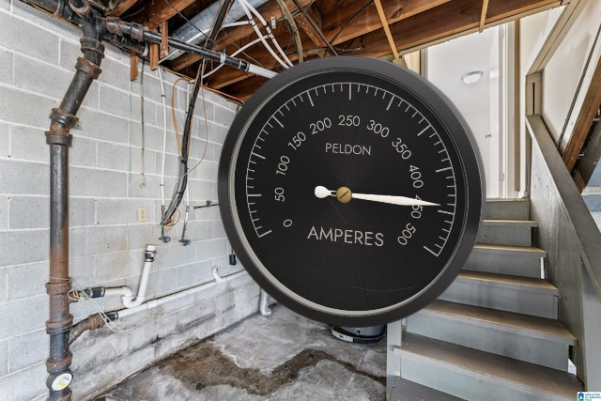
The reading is 440 A
